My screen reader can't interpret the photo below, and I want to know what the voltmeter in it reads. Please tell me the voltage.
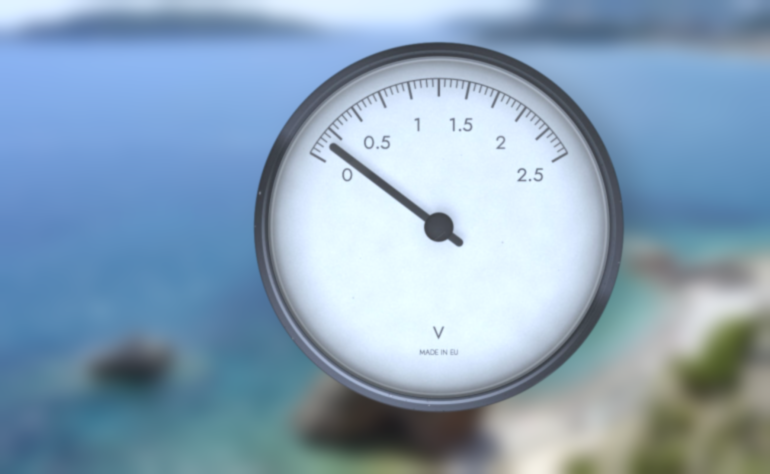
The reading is 0.15 V
